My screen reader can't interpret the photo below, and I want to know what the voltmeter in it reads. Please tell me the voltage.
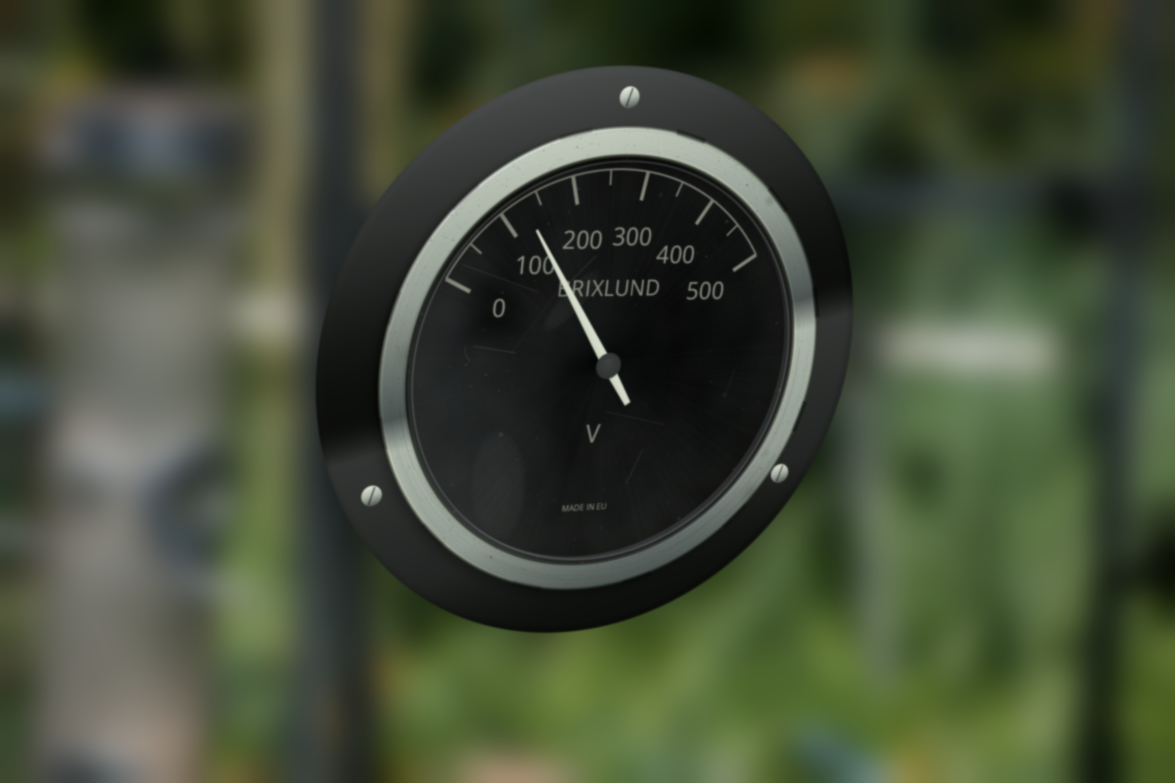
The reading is 125 V
